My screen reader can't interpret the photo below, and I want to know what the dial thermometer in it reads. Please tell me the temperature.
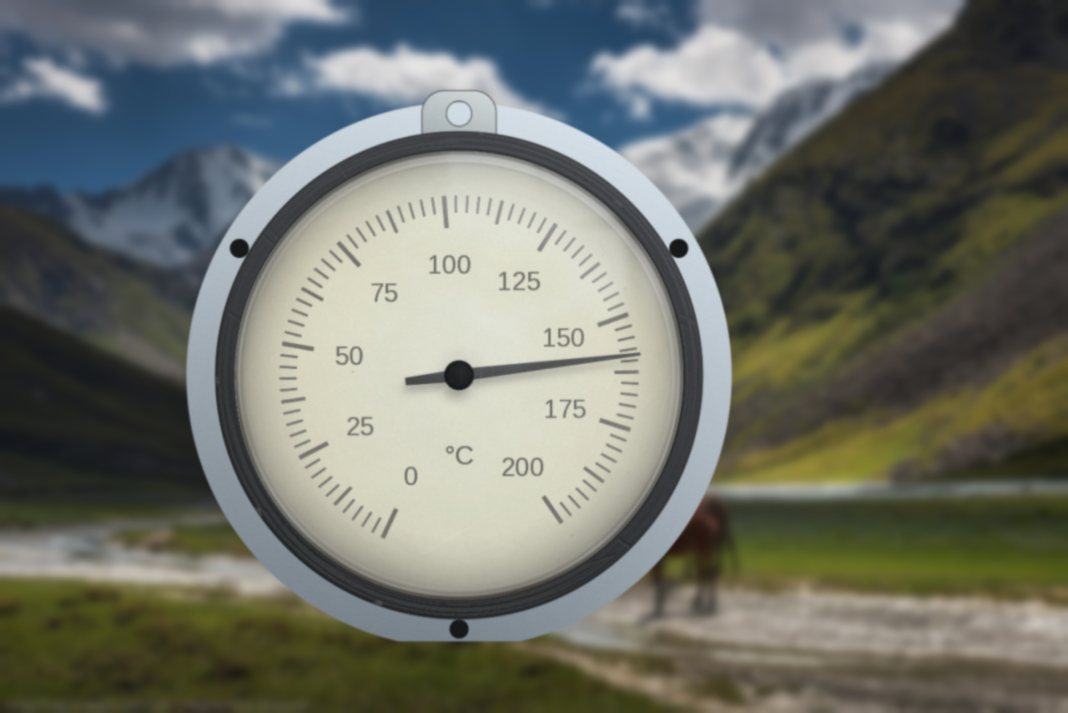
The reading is 158.75 °C
